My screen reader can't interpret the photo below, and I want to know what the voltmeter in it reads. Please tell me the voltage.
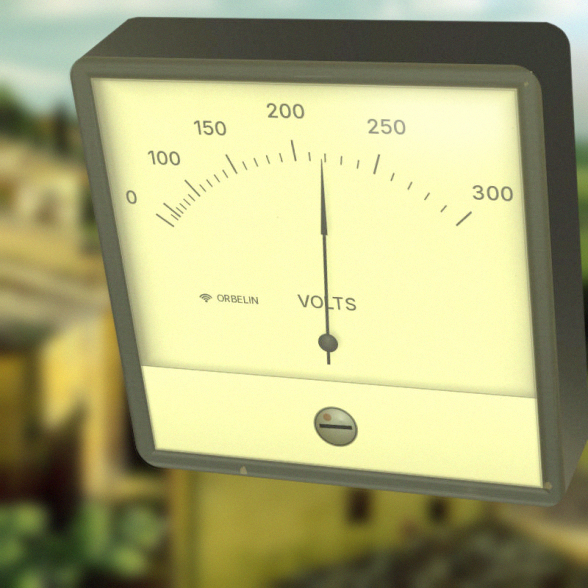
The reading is 220 V
